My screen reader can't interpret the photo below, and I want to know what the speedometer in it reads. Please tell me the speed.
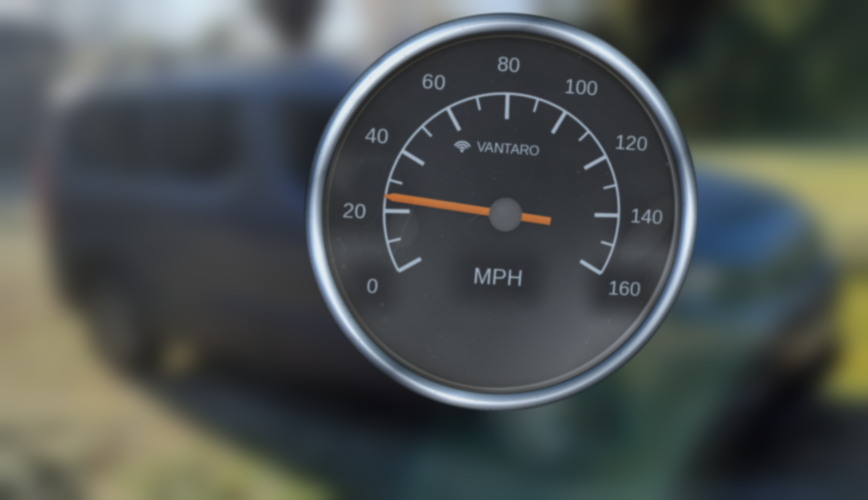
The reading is 25 mph
